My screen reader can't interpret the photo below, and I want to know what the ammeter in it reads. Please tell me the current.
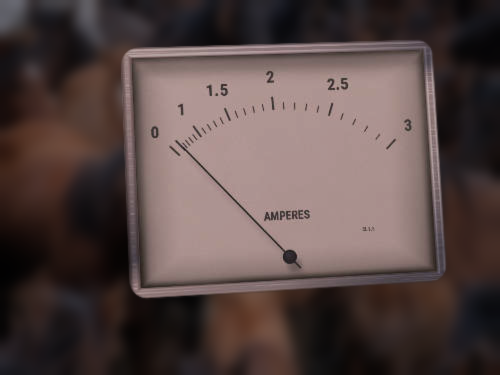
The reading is 0.5 A
